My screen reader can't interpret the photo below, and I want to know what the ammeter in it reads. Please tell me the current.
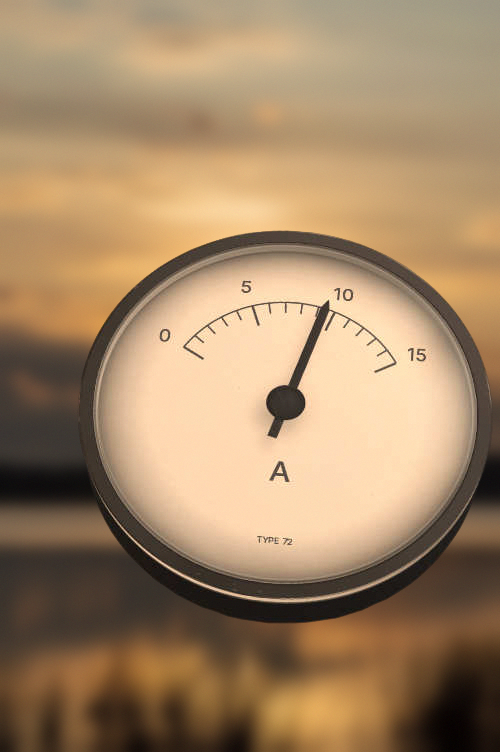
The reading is 9.5 A
